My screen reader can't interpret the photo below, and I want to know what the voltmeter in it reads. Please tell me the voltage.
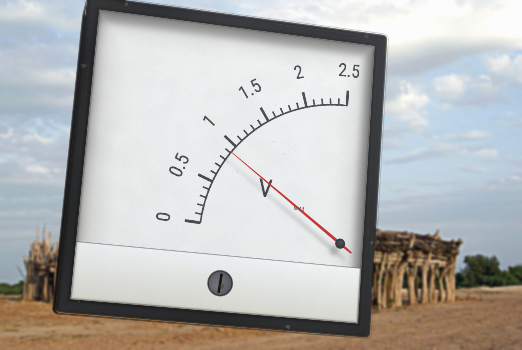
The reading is 0.9 V
